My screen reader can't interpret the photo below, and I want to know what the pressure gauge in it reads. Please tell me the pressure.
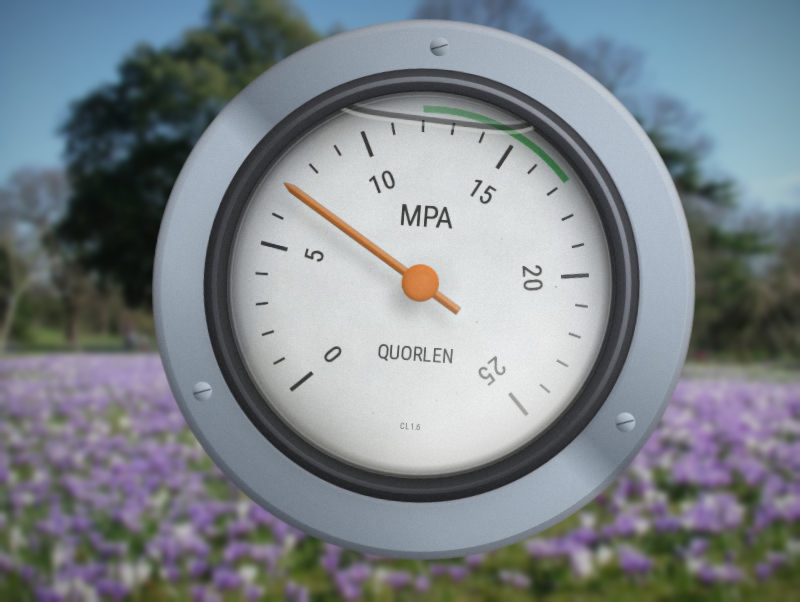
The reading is 7 MPa
